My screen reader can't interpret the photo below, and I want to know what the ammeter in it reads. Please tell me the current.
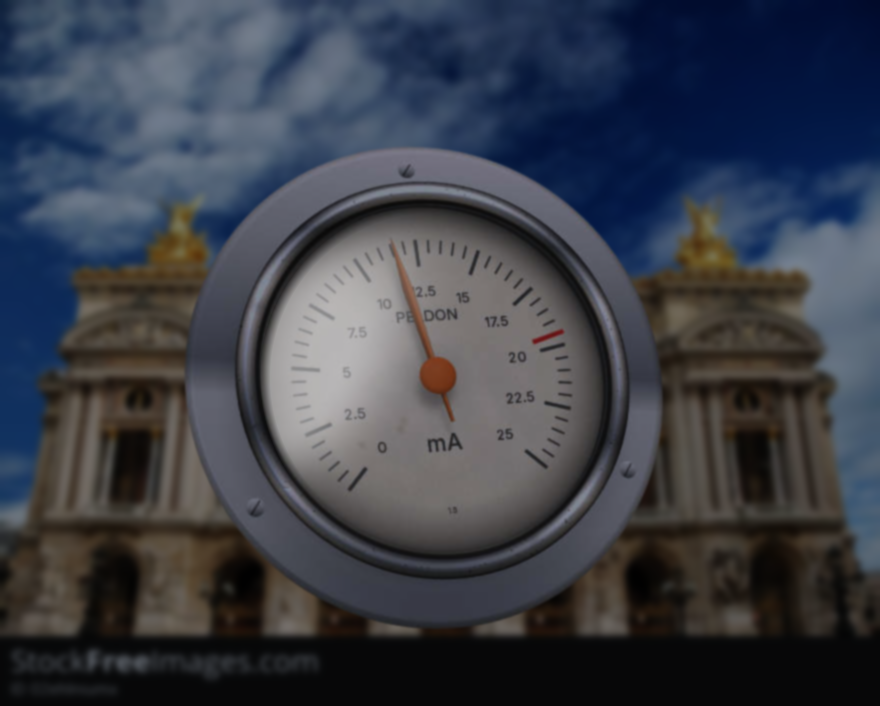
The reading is 11.5 mA
